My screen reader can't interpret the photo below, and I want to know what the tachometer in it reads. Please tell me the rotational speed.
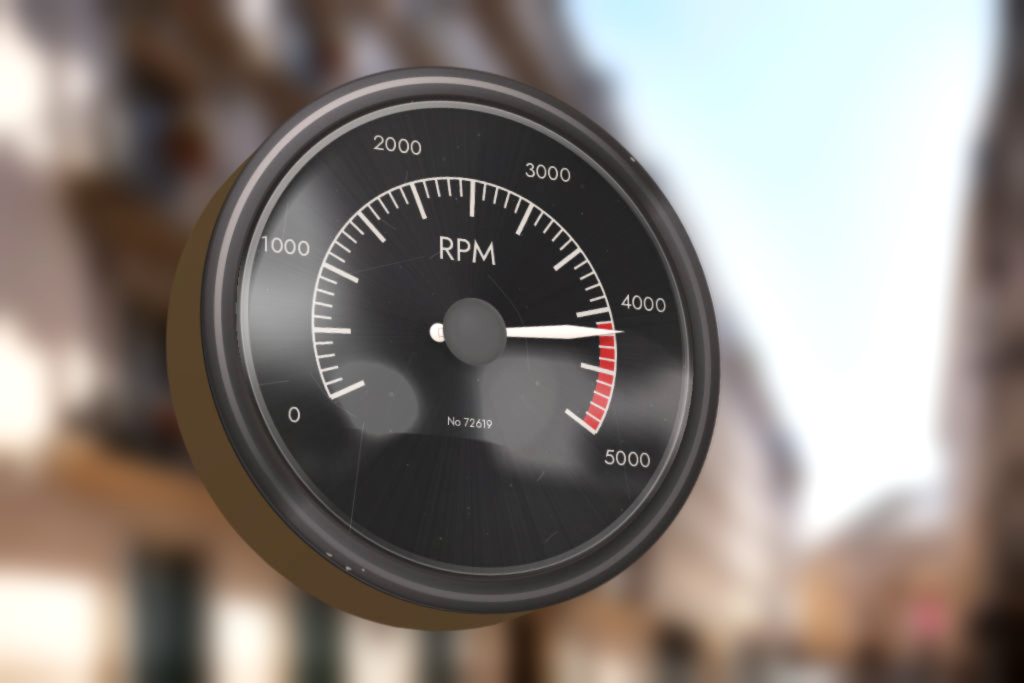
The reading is 4200 rpm
